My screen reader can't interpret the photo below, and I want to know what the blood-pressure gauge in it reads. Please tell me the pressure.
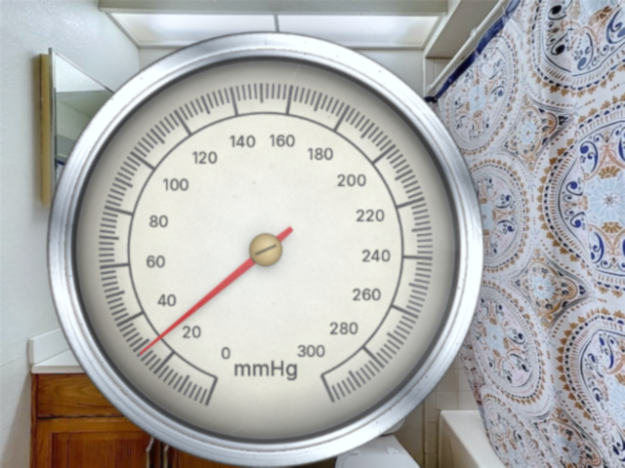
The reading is 28 mmHg
